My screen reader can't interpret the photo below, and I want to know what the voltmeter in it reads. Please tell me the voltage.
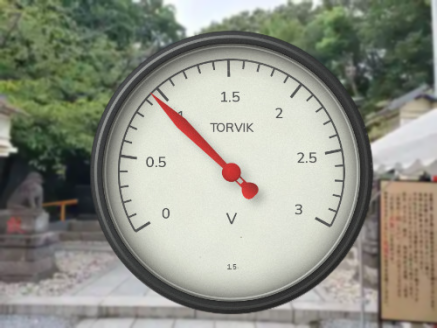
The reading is 0.95 V
